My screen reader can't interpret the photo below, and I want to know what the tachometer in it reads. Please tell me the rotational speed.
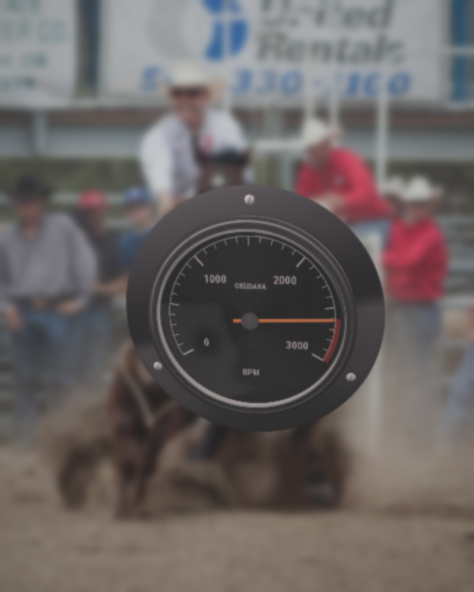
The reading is 2600 rpm
